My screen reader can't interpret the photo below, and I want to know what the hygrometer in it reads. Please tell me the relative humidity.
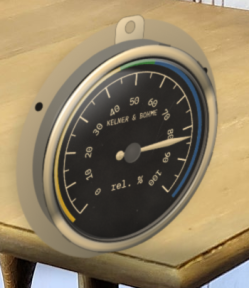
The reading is 82.5 %
